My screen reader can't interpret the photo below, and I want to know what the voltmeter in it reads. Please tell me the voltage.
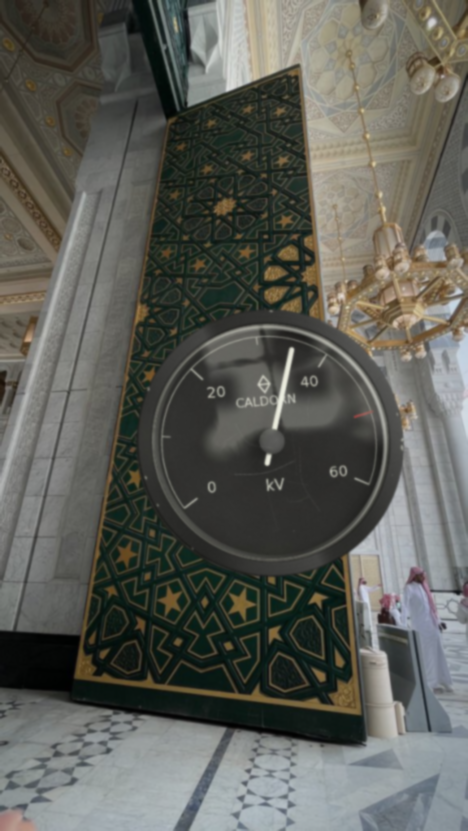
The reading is 35 kV
